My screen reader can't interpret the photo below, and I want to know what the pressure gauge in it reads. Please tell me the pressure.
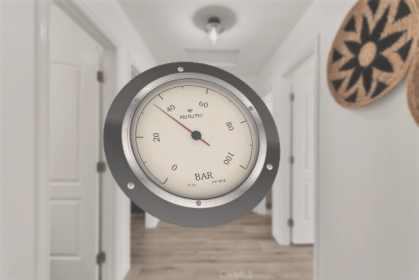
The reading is 35 bar
